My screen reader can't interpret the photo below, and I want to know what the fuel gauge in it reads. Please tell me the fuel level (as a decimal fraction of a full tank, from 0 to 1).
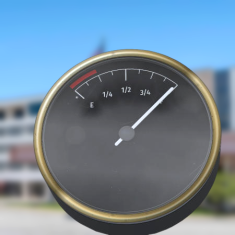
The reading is 1
